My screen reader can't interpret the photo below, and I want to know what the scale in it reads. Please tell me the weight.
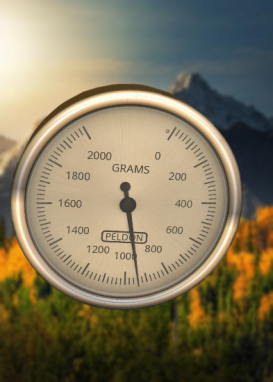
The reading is 940 g
